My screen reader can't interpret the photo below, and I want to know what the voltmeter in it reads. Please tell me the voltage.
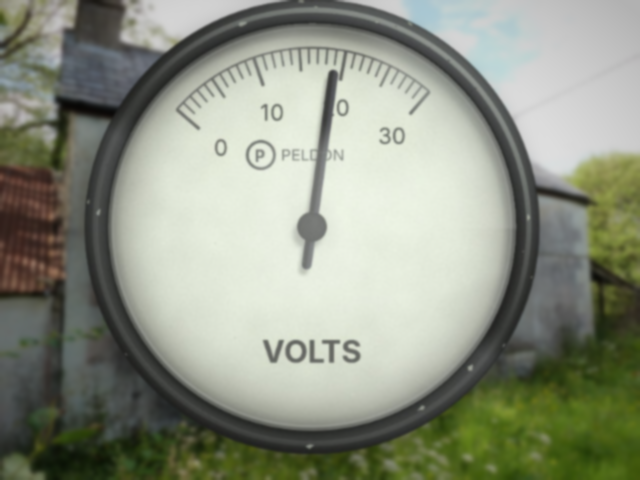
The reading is 19 V
